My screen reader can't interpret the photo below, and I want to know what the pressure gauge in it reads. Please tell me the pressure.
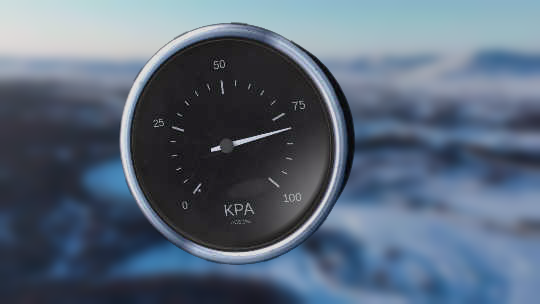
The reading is 80 kPa
